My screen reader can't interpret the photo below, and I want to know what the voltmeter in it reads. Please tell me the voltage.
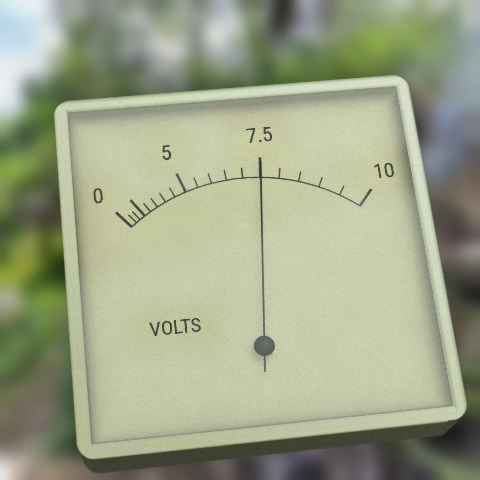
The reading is 7.5 V
